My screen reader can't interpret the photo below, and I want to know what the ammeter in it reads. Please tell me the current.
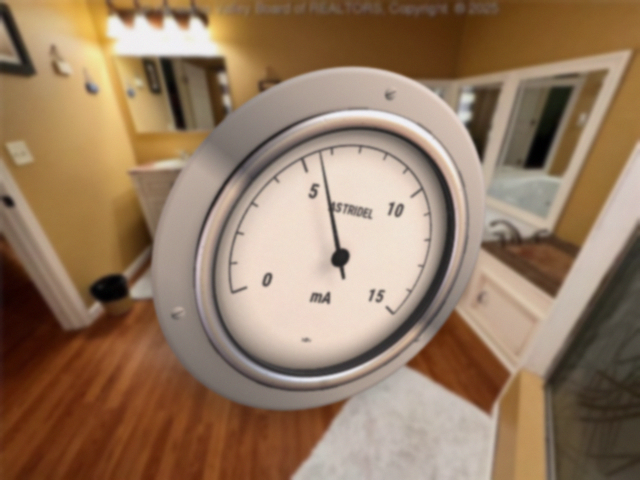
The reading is 5.5 mA
